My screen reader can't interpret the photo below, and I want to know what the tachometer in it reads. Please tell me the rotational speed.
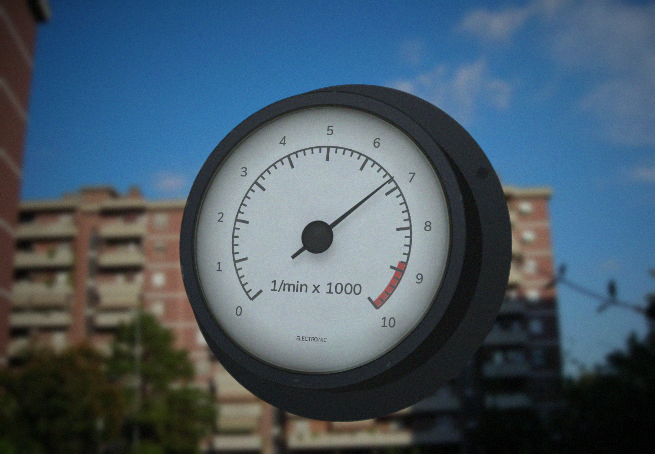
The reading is 6800 rpm
